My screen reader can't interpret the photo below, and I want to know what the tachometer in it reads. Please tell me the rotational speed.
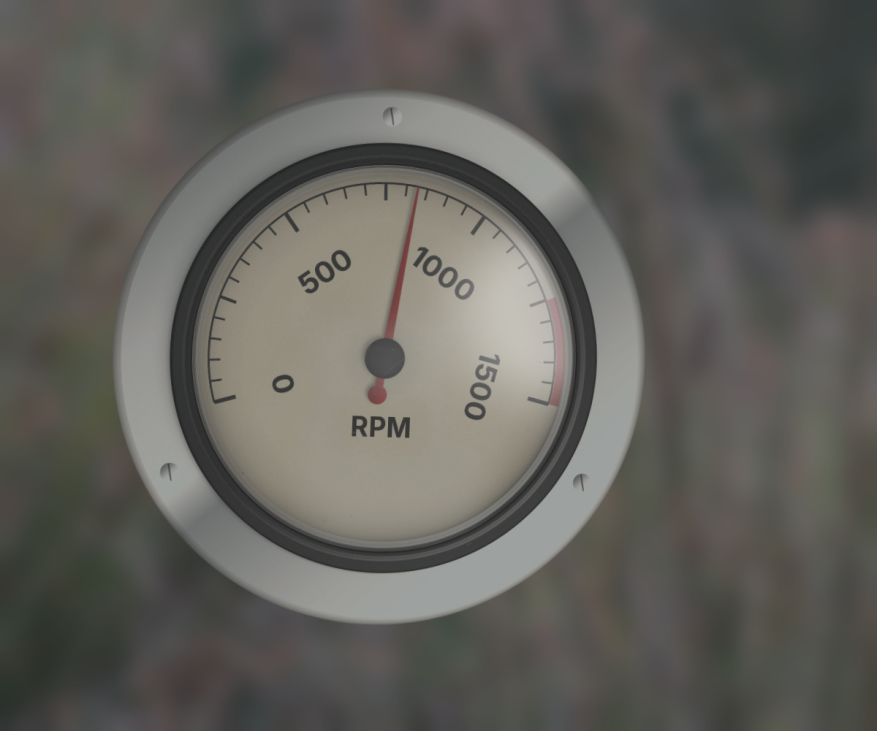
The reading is 825 rpm
